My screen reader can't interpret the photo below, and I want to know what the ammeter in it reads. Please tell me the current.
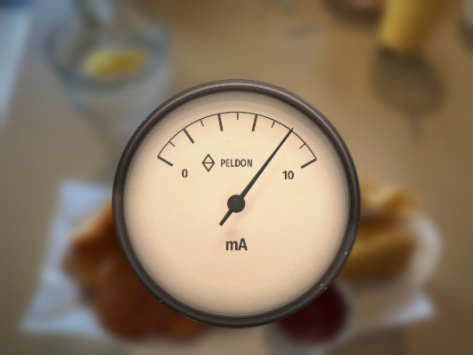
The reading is 8 mA
